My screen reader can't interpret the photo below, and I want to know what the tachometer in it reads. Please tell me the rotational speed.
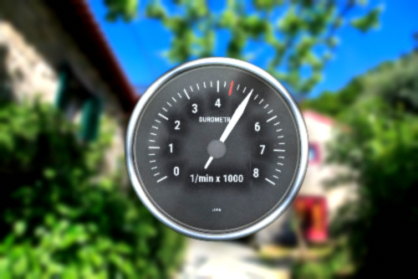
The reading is 5000 rpm
